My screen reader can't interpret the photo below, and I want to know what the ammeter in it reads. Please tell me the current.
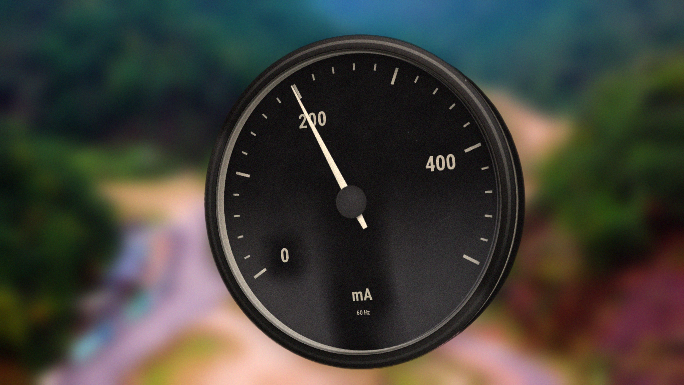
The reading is 200 mA
